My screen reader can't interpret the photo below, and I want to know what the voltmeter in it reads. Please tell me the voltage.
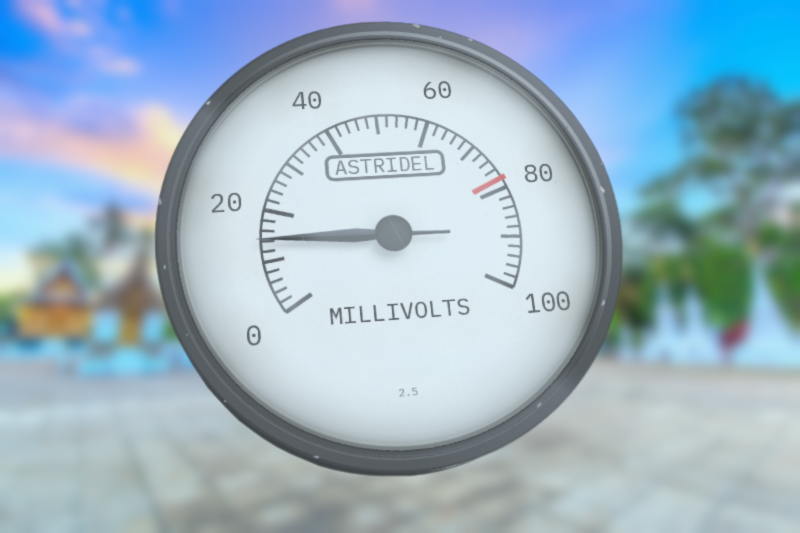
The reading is 14 mV
